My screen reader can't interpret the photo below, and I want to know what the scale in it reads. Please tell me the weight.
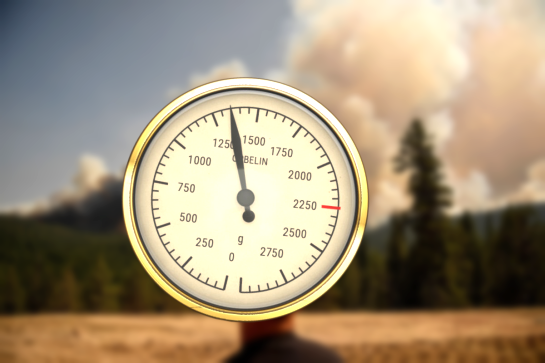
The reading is 1350 g
